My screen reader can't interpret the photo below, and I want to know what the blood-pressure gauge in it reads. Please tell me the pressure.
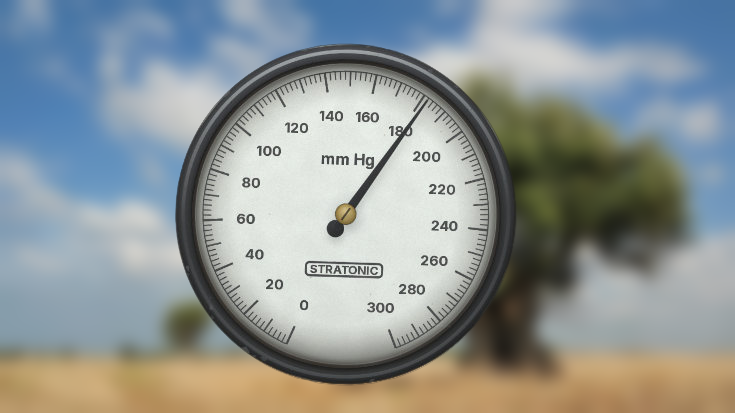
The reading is 182 mmHg
